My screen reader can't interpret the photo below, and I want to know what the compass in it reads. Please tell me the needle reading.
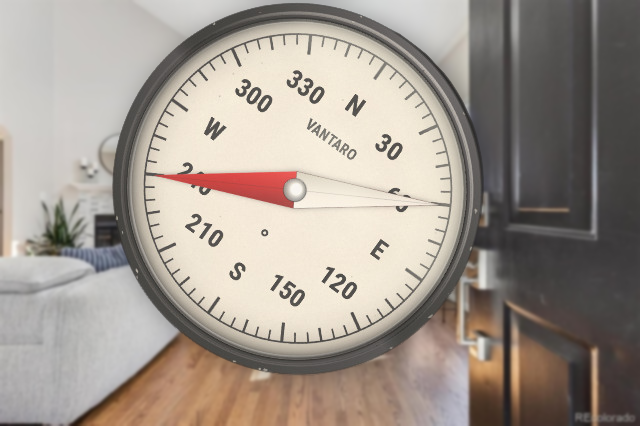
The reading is 240 °
